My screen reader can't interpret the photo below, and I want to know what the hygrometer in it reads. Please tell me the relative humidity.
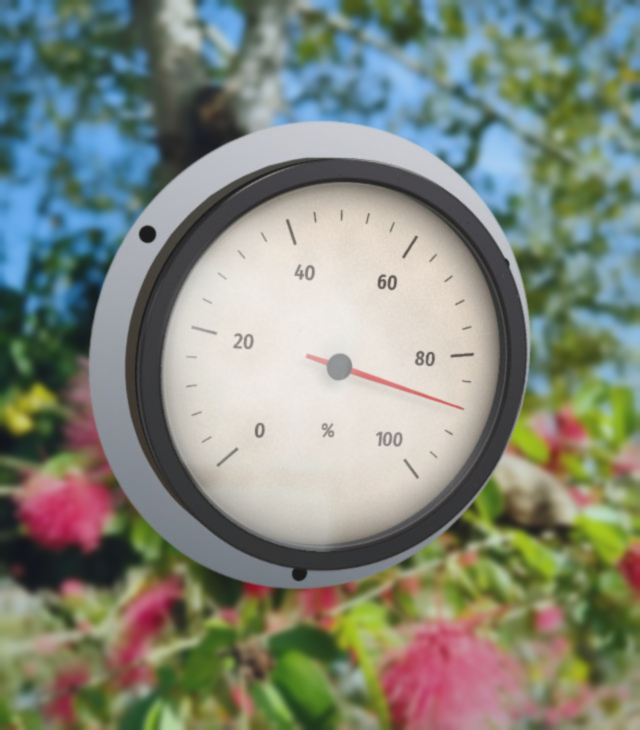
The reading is 88 %
